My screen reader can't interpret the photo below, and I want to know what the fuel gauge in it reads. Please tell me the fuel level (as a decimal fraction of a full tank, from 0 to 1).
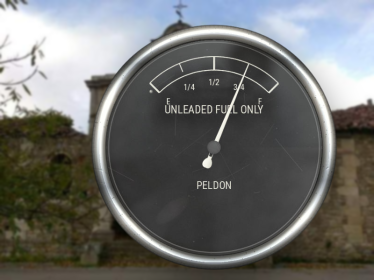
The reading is 0.75
